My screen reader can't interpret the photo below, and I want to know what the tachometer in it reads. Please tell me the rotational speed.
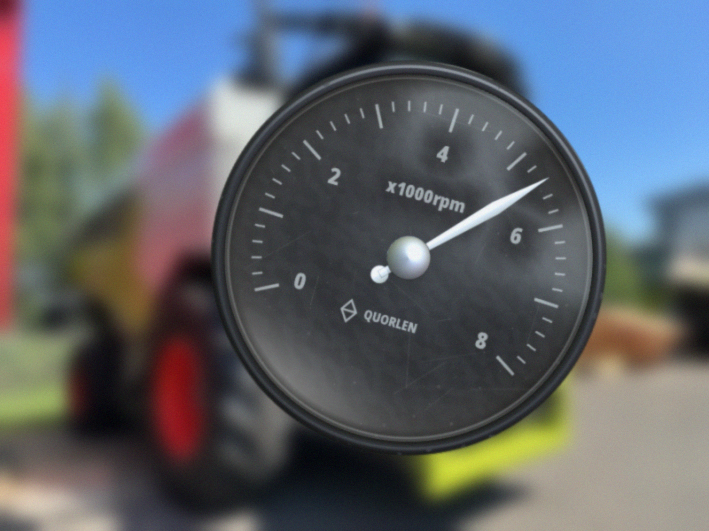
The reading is 5400 rpm
